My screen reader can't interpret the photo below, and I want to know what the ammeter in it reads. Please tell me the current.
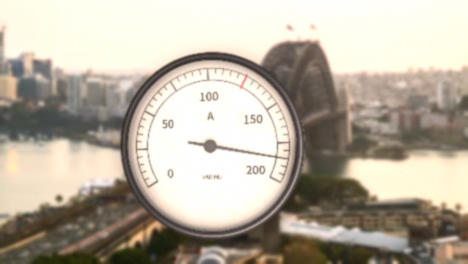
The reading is 185 A
